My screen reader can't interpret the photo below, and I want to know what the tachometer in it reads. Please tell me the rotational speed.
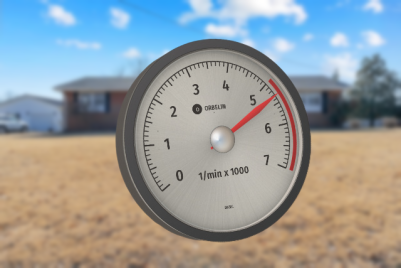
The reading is 5300 rpm
